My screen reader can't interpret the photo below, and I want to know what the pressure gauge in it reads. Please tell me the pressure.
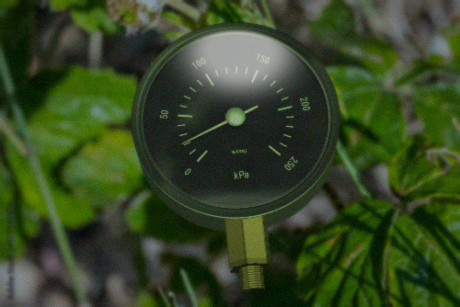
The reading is 20 kPa
